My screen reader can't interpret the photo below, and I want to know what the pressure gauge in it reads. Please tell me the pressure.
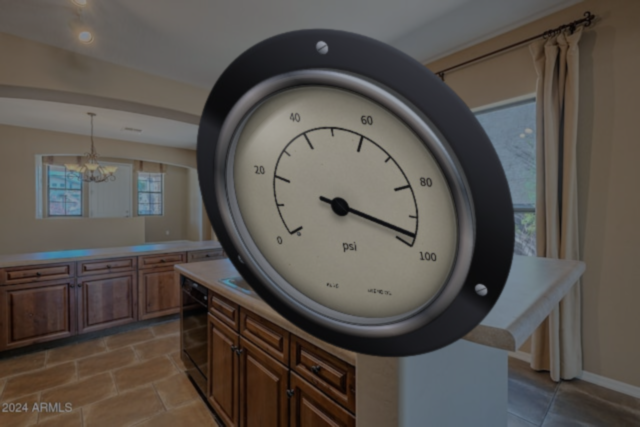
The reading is 95 psi
